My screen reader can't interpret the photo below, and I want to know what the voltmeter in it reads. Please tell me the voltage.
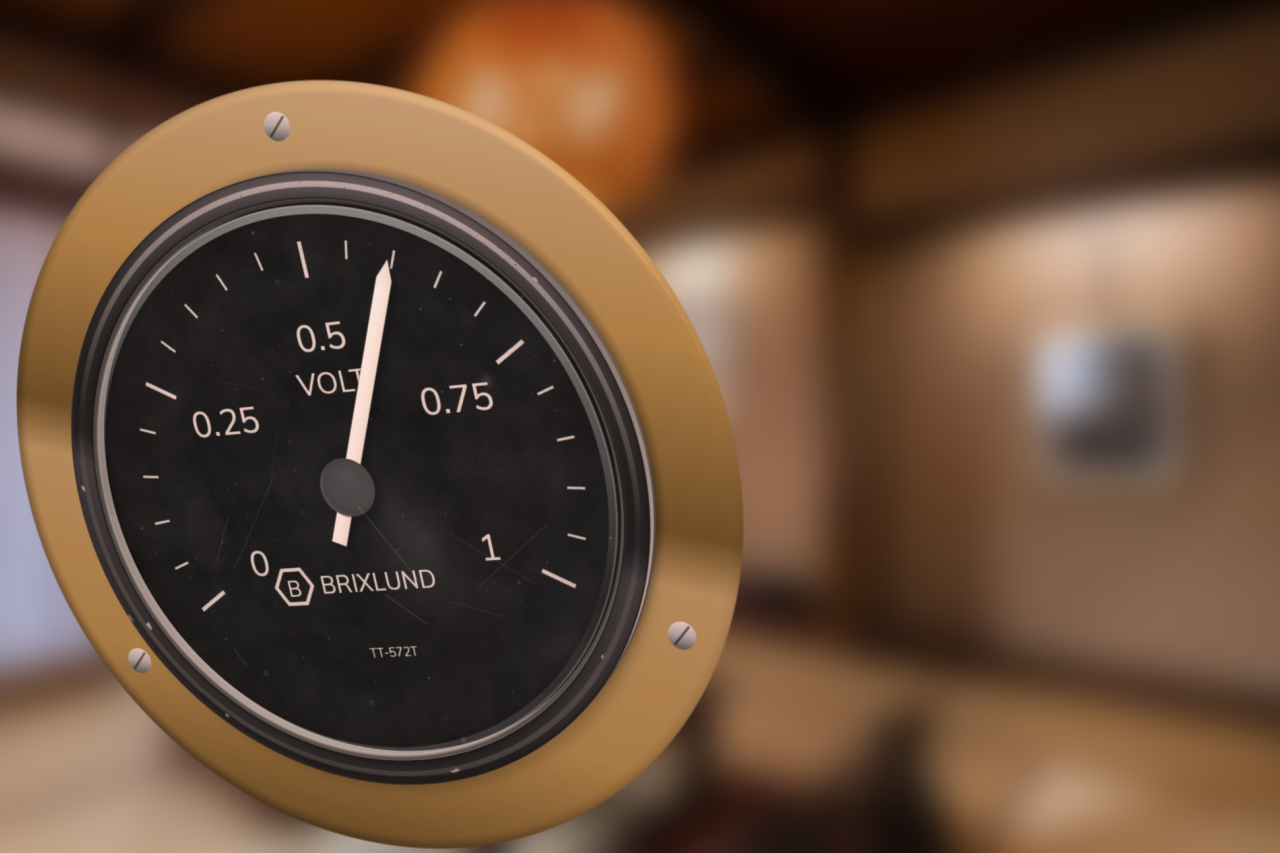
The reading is 0.6 V
